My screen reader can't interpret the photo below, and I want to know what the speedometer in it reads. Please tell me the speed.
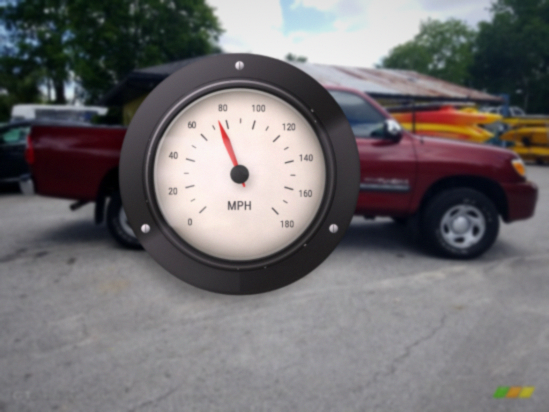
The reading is 75 mph
